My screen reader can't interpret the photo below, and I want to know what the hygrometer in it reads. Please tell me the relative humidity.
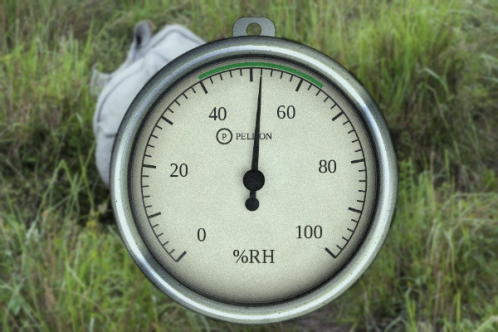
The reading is 52 %
